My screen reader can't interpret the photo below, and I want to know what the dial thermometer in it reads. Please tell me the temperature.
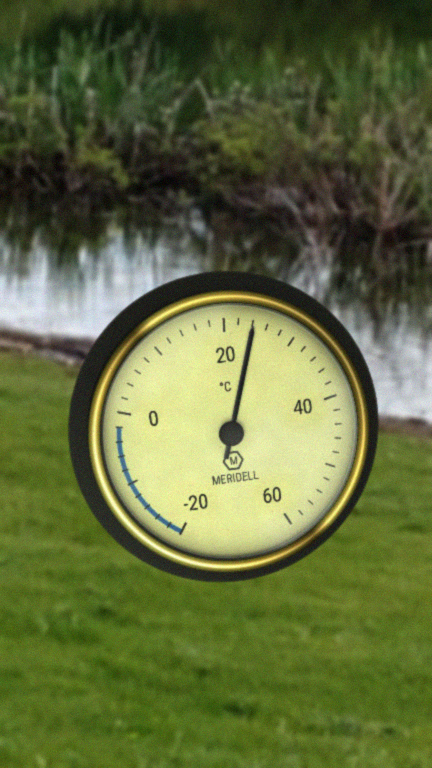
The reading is 24 °C
